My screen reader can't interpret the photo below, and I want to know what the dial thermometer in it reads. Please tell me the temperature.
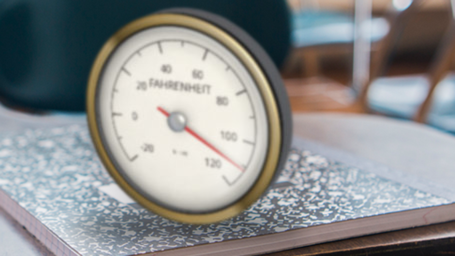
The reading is 110 °F
